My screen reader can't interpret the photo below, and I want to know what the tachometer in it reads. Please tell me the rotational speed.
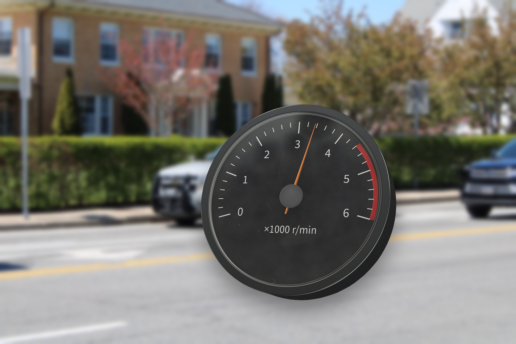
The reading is 3400 rpm
